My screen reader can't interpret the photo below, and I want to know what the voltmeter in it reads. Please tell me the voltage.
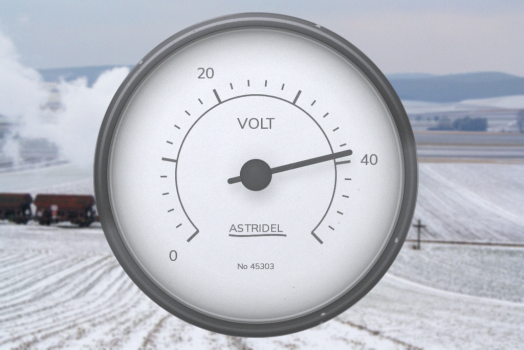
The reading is 39 V
